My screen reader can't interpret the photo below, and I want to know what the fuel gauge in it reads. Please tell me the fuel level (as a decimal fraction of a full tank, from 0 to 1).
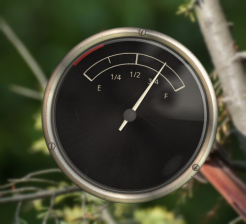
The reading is 0.75
